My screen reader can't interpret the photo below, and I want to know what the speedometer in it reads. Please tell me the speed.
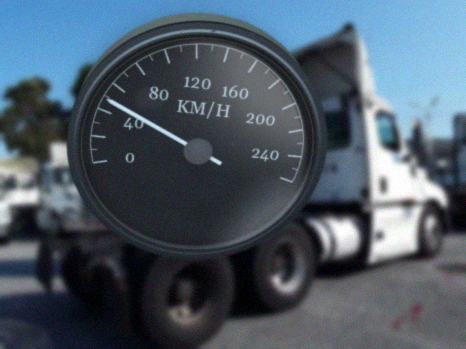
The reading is 50 km/h
